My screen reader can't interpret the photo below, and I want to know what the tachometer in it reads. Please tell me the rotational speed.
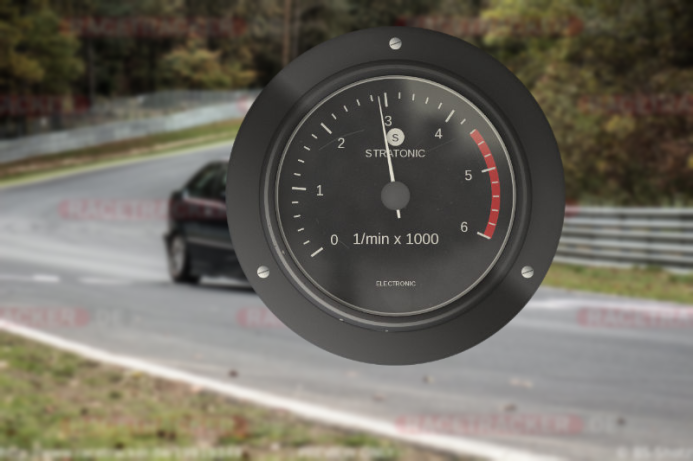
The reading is 2900 rpm
